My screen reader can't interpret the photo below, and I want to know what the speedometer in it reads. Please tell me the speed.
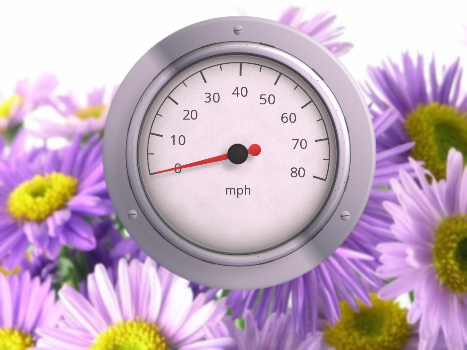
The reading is 0 mph
